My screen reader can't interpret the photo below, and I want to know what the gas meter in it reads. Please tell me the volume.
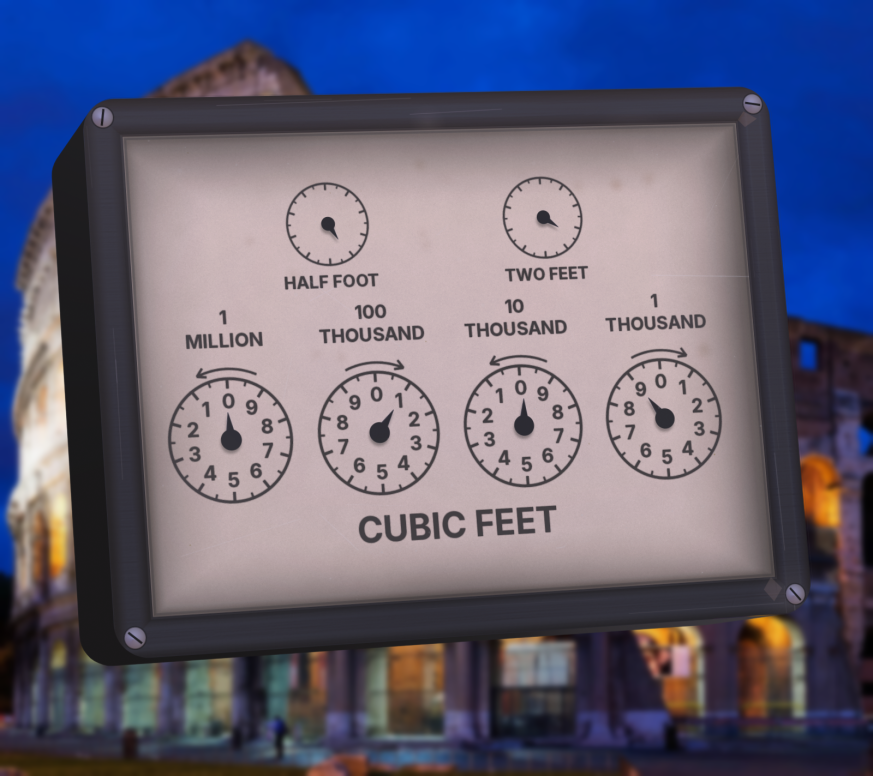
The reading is 9900 ft³
